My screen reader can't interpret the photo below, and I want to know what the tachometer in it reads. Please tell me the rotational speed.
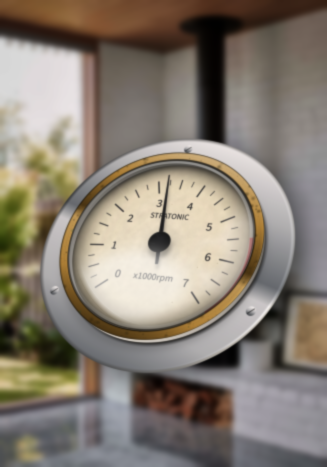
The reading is 3250 rpm
